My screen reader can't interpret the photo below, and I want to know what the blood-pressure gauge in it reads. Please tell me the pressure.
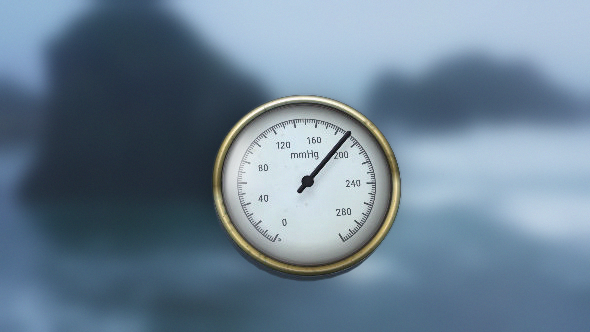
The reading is 190 mmHg
